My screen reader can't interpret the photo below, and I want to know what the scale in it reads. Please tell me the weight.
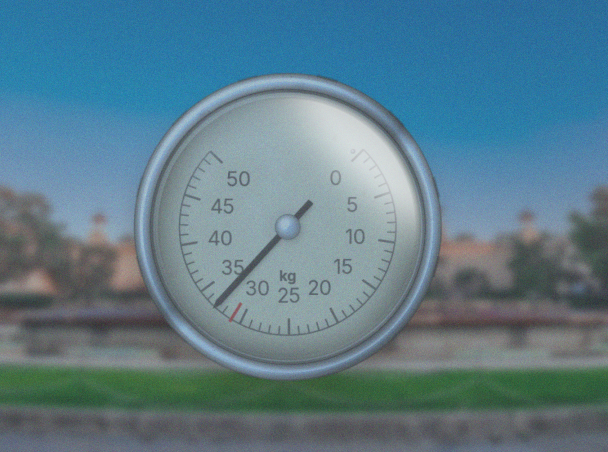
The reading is 33 kg
